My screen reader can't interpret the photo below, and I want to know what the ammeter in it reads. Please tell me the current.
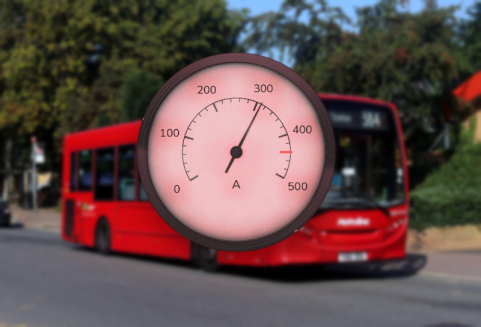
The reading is 310 A
